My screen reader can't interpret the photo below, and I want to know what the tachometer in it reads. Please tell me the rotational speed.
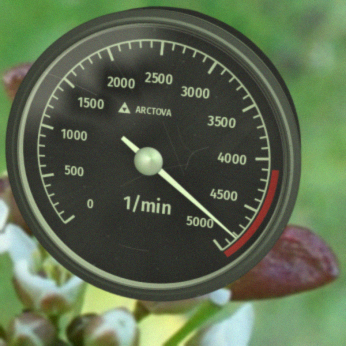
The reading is 4800 rpm
